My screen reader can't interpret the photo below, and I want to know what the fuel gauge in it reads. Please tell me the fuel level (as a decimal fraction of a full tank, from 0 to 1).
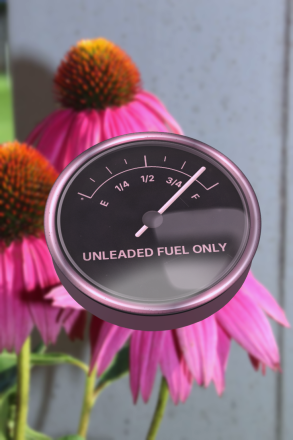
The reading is 0.875
